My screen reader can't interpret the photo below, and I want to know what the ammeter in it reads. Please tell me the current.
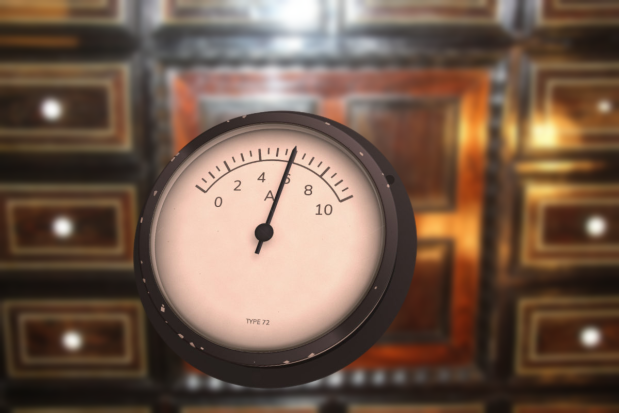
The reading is 6 A
